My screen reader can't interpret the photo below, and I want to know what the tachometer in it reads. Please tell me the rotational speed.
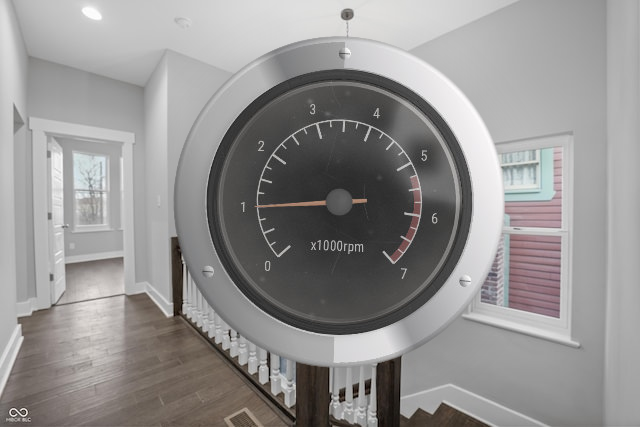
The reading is 1000 rpm
